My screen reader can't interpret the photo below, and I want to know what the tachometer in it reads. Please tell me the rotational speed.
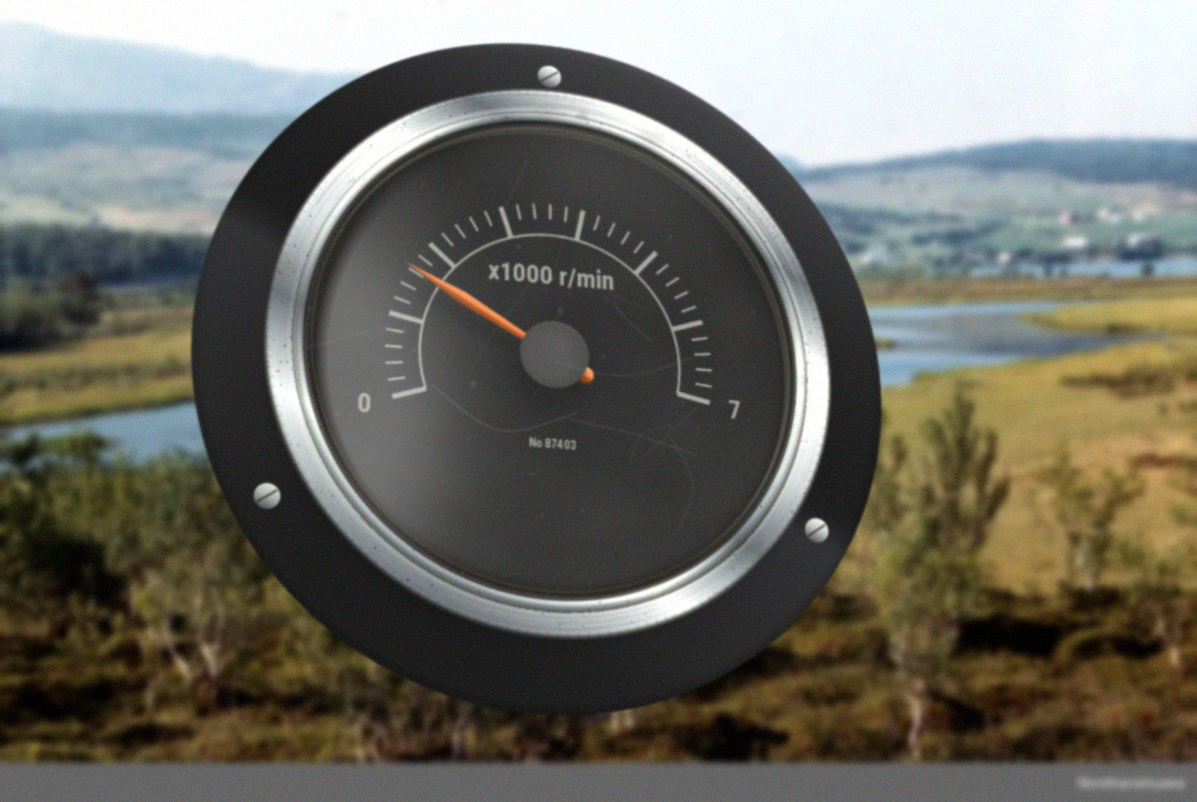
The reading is 1600 rpm
